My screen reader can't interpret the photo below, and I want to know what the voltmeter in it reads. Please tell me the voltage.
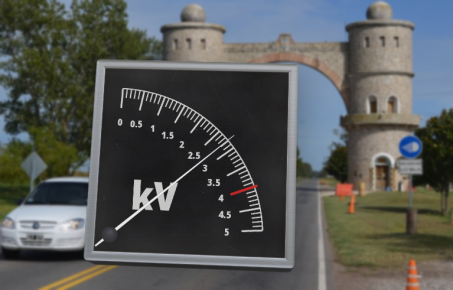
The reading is 2.8 kV
